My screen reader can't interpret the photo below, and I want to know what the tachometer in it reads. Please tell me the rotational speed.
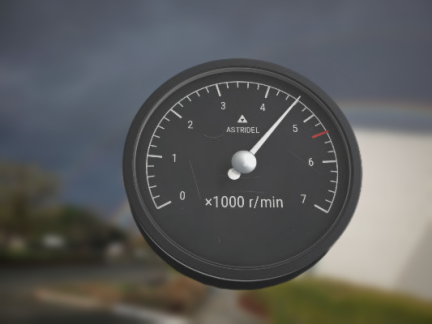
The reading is 4600 rpm
